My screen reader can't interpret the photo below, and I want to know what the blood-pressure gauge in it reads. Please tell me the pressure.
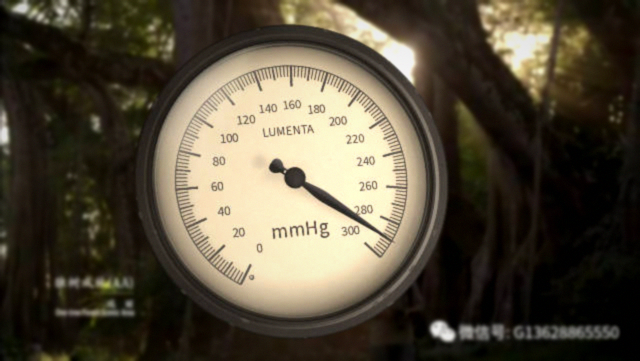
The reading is 290 mmHg
